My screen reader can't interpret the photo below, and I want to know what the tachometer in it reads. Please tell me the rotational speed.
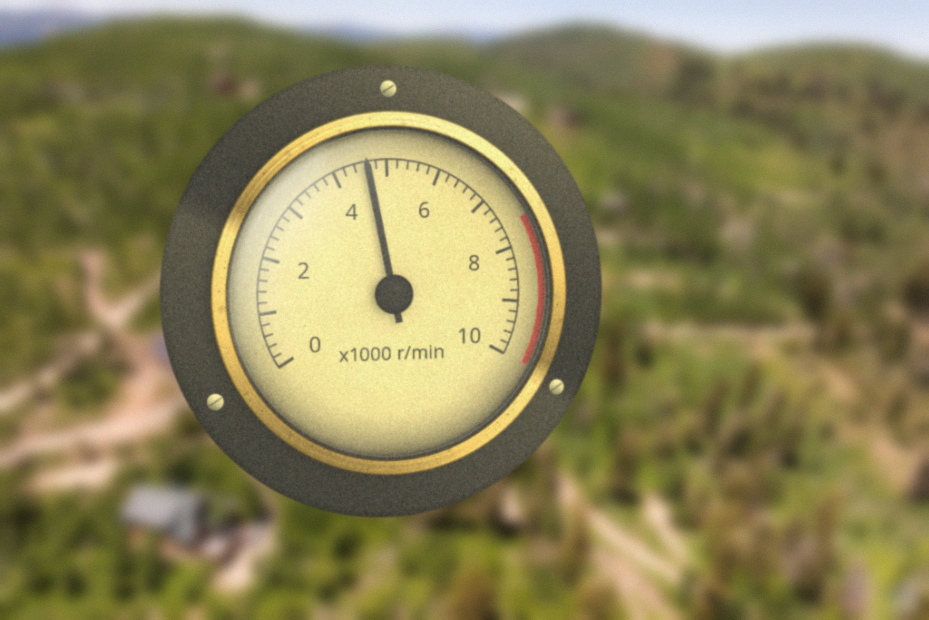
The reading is 4600 rpm
